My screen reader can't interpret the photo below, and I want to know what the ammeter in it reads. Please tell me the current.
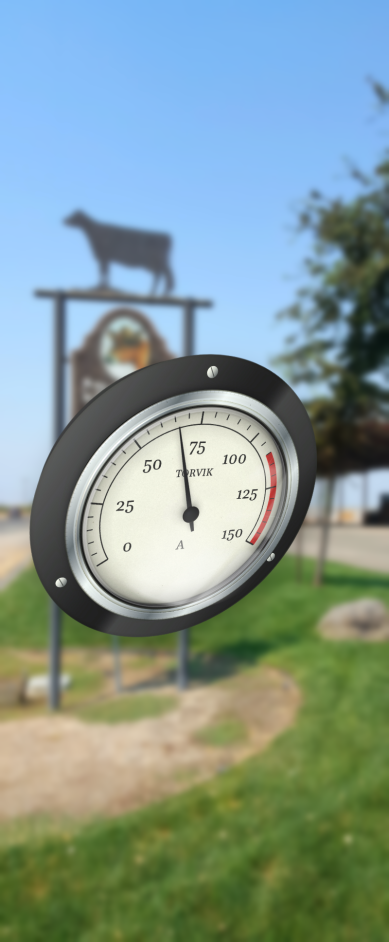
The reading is 65 A
